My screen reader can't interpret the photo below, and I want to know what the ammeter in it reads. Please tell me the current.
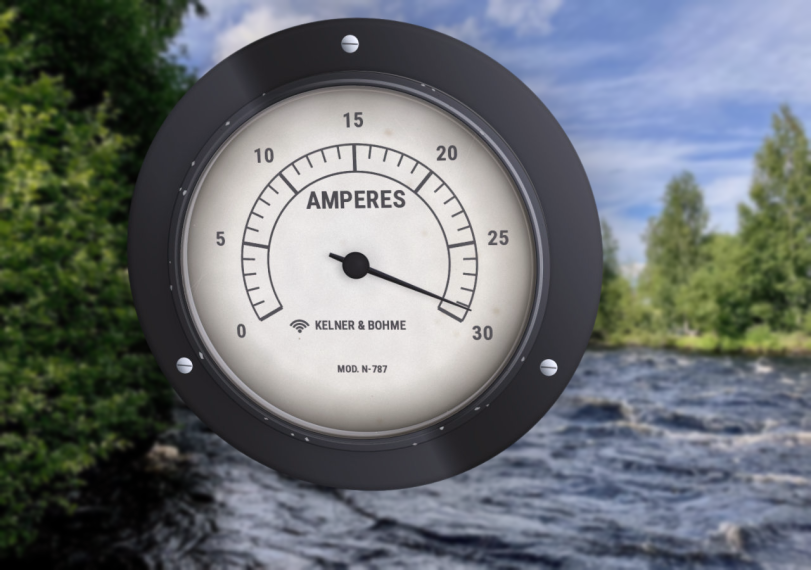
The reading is 29 A
